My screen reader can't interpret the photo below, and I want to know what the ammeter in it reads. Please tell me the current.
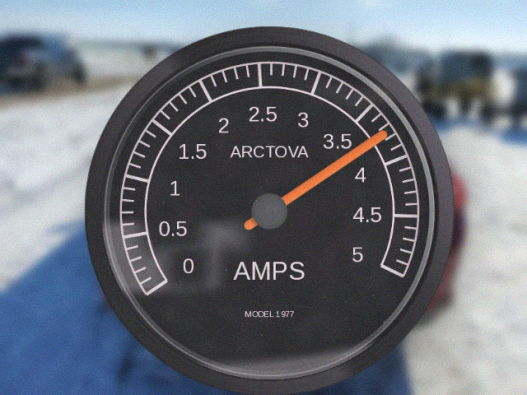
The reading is 3.75 A
